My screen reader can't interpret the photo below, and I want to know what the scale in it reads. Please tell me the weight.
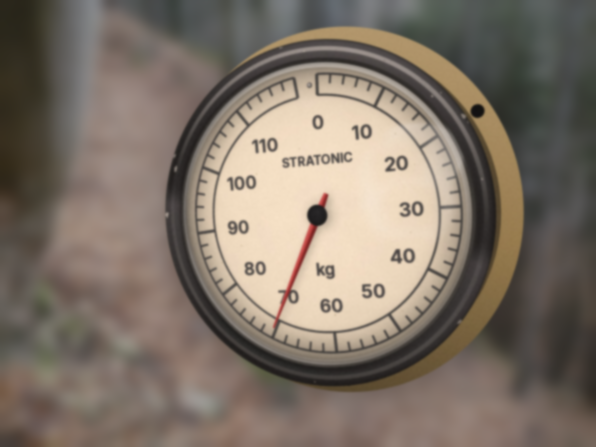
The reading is 70 kg
